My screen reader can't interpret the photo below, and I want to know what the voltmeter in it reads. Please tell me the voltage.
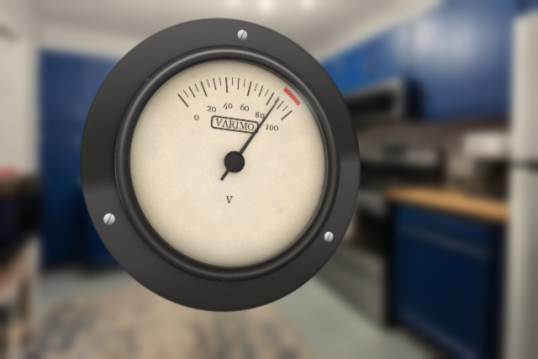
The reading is 85 V
